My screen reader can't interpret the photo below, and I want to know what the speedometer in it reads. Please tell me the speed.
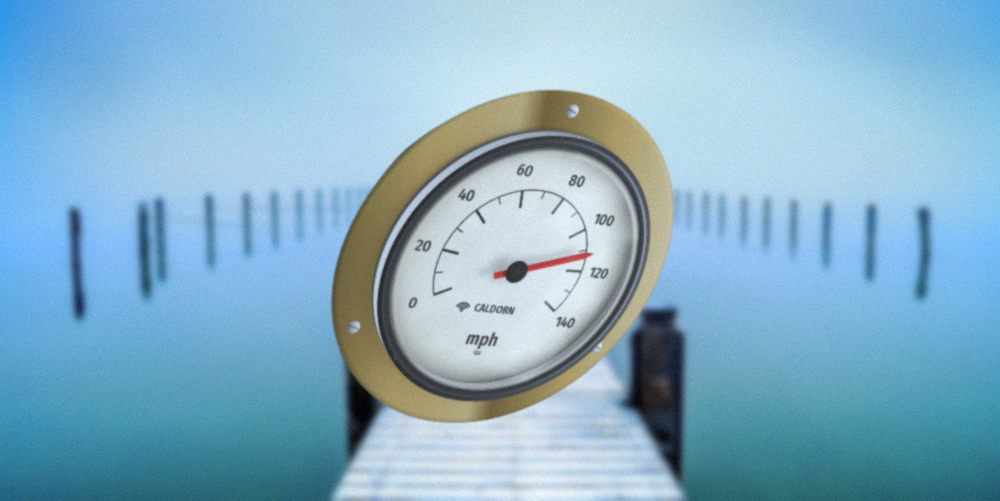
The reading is 110 mph
